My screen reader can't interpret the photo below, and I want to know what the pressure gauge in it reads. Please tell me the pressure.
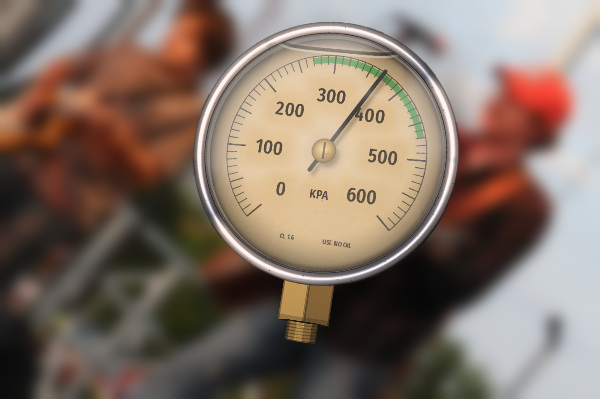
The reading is 370 kPa
